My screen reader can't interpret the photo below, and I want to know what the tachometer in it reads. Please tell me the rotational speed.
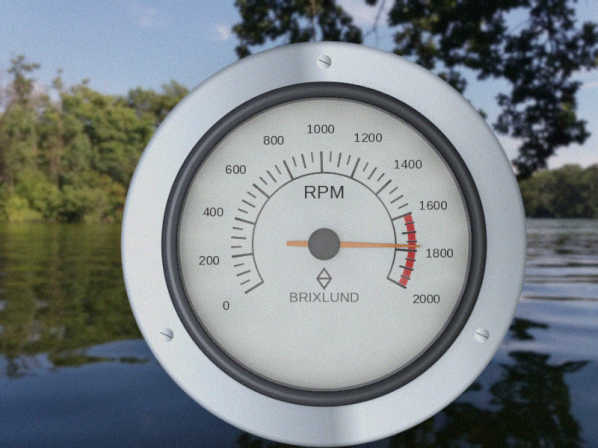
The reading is 1775 rpm
